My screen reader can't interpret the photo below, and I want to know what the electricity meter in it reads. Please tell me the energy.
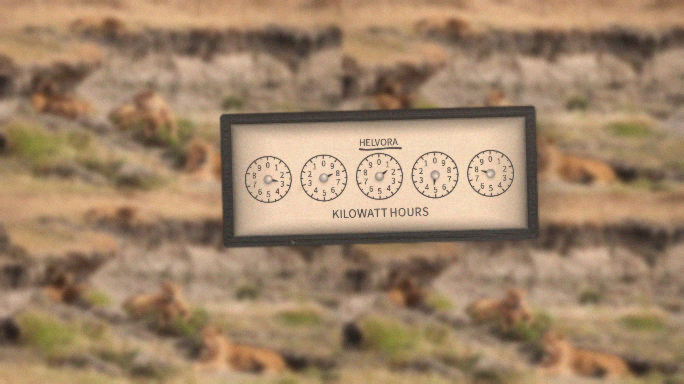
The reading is 28148 kWh
